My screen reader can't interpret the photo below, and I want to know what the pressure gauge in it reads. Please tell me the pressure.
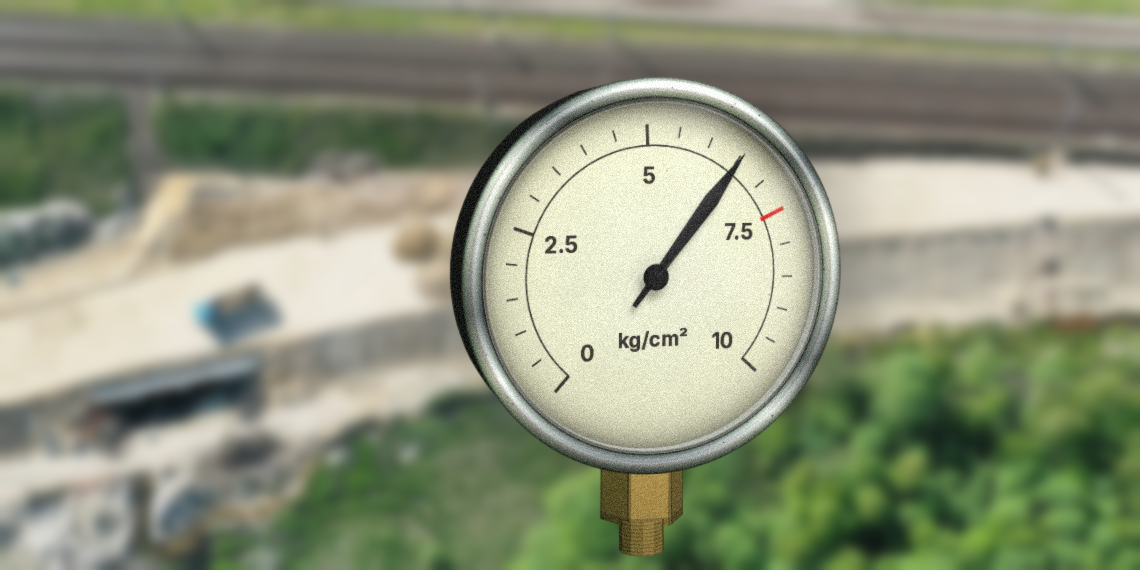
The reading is 6.5 kg/cm²
